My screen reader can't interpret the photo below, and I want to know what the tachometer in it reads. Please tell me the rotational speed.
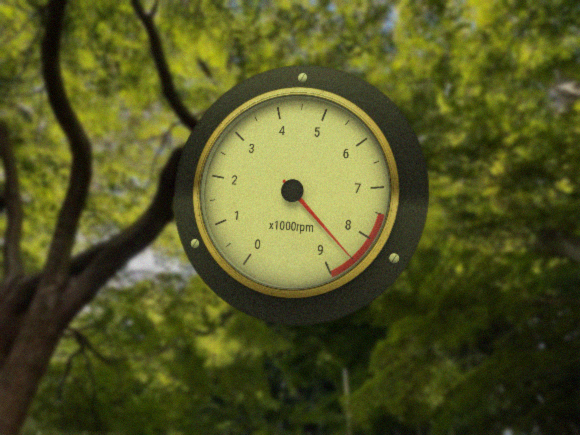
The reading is 8500 rpm
